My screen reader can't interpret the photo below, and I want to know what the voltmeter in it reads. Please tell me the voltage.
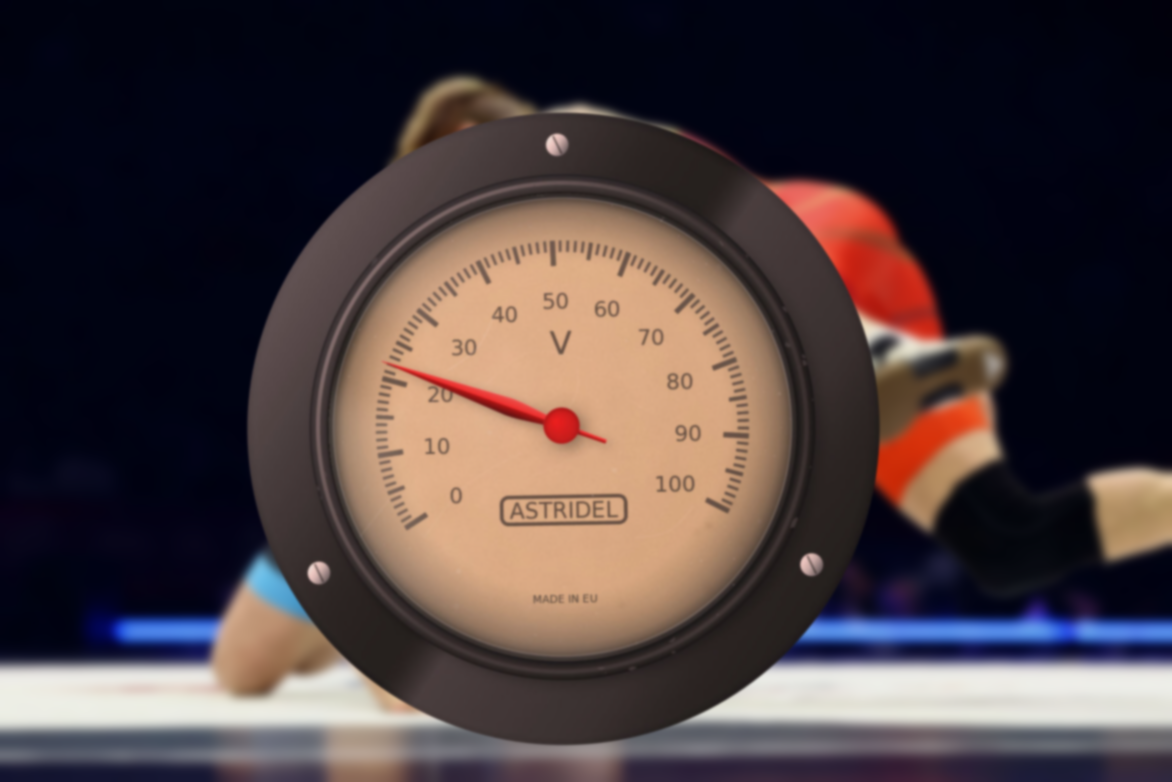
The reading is 22 V
